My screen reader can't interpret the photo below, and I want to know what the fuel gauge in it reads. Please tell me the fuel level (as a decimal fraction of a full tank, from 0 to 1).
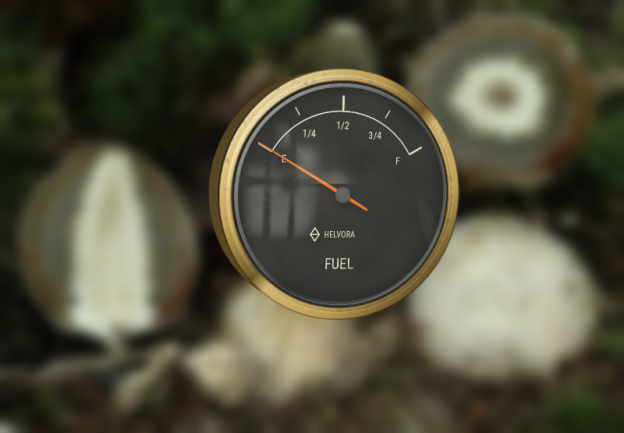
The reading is 0
